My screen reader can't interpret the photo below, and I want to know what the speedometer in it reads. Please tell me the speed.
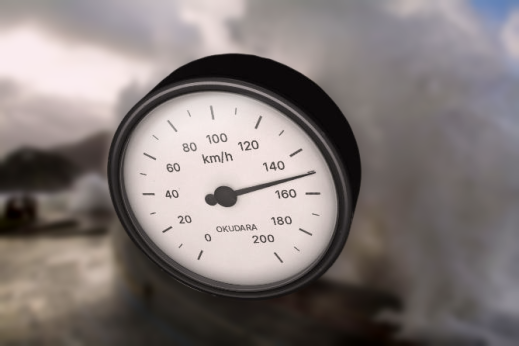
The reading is 150 km/h
